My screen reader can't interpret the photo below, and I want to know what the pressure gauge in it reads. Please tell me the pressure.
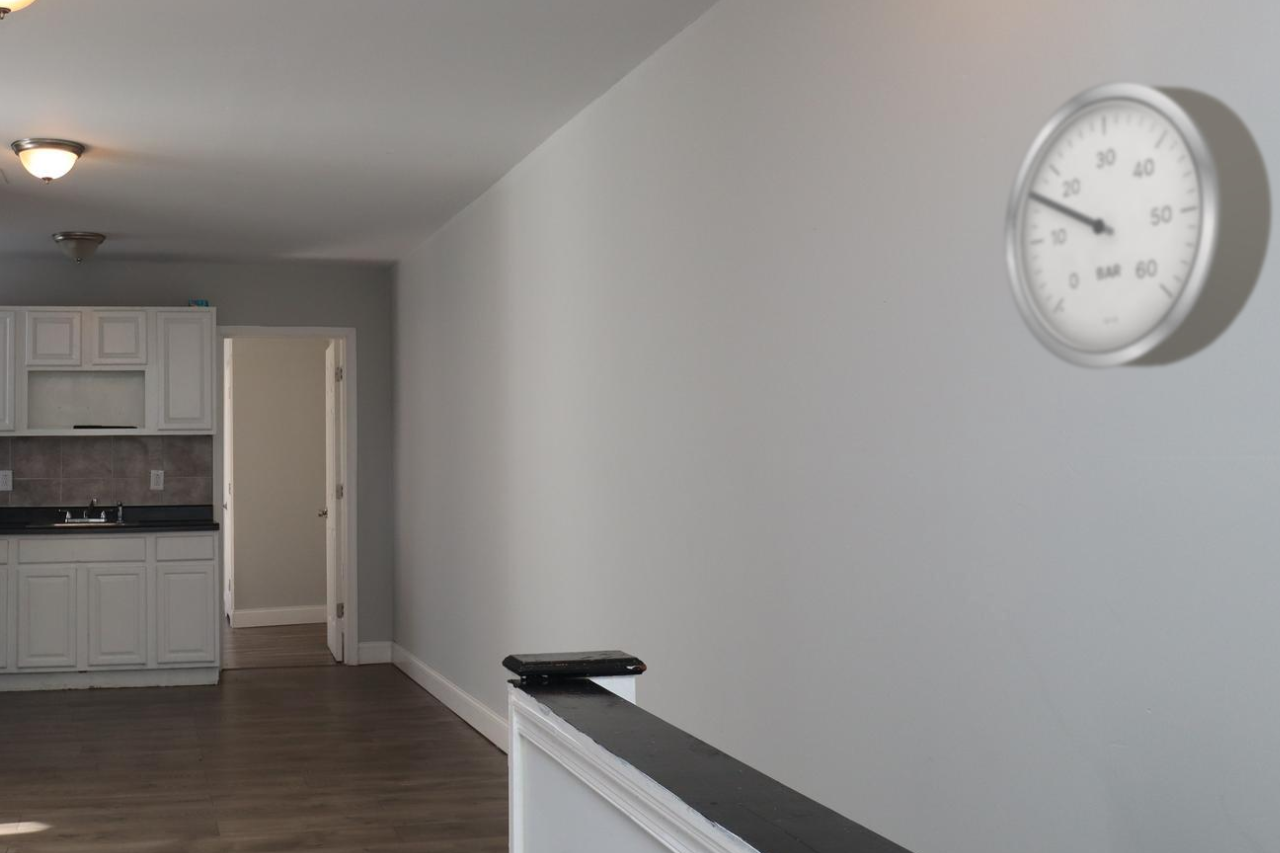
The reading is 16 bar
